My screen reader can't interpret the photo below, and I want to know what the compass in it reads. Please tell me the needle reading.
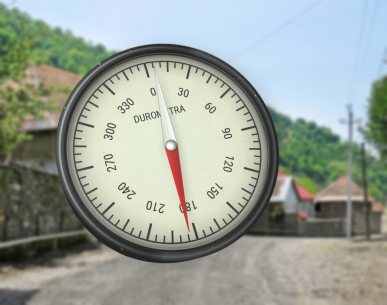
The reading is 185 °
